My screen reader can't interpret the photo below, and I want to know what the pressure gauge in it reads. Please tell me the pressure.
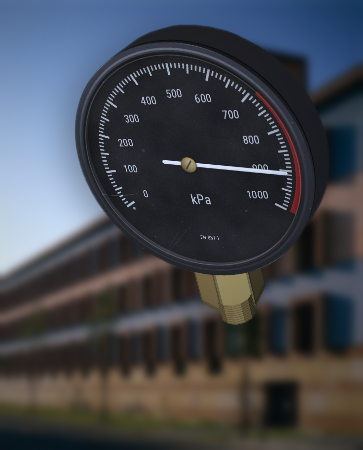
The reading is 900 kPa
